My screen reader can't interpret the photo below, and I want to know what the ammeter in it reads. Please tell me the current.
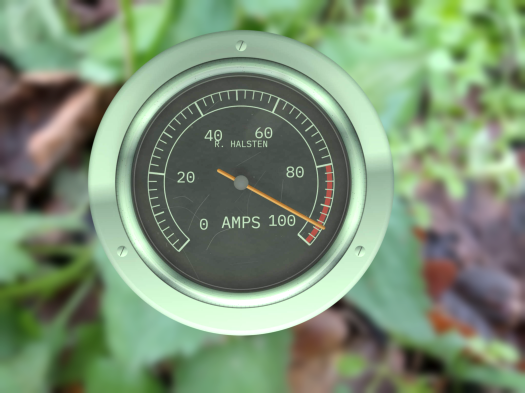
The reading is 95 A
